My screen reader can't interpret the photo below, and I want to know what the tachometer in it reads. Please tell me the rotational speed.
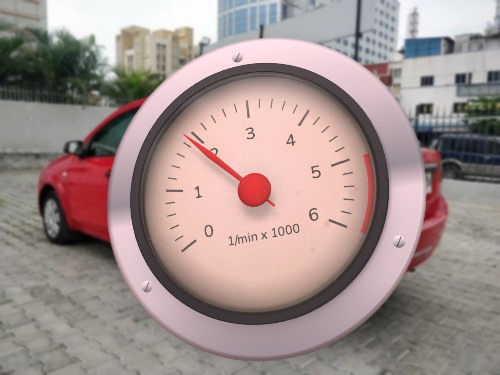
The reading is 1900 rpm
